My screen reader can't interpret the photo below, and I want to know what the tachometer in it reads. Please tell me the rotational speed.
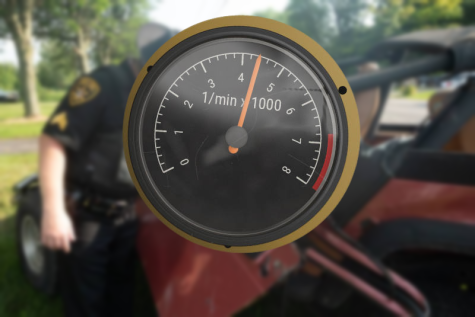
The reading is 4400 rpm
